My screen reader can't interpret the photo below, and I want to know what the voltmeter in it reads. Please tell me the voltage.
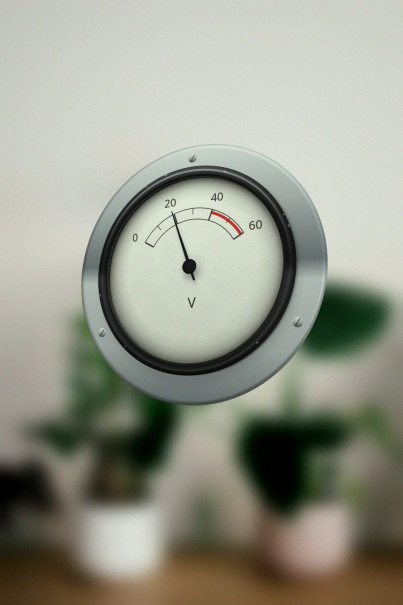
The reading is 20 V
